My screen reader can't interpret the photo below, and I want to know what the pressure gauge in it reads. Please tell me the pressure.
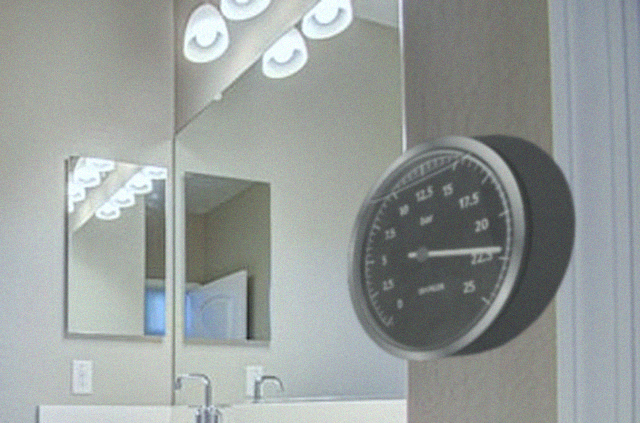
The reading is 22 bar
